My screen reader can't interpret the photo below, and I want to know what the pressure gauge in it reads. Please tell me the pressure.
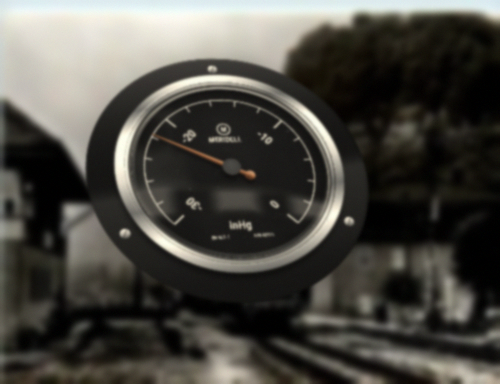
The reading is -22 inHg
